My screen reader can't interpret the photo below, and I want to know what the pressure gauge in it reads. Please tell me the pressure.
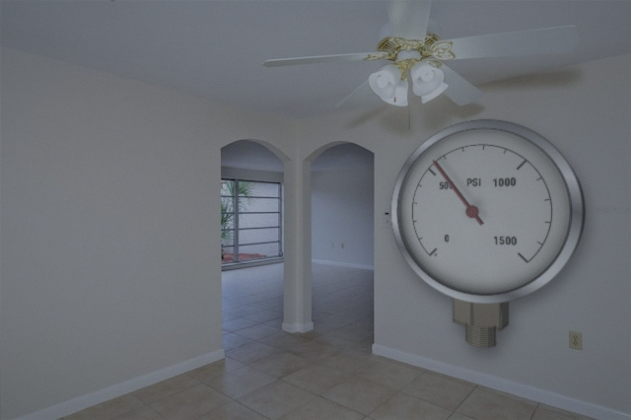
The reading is 550 psi
